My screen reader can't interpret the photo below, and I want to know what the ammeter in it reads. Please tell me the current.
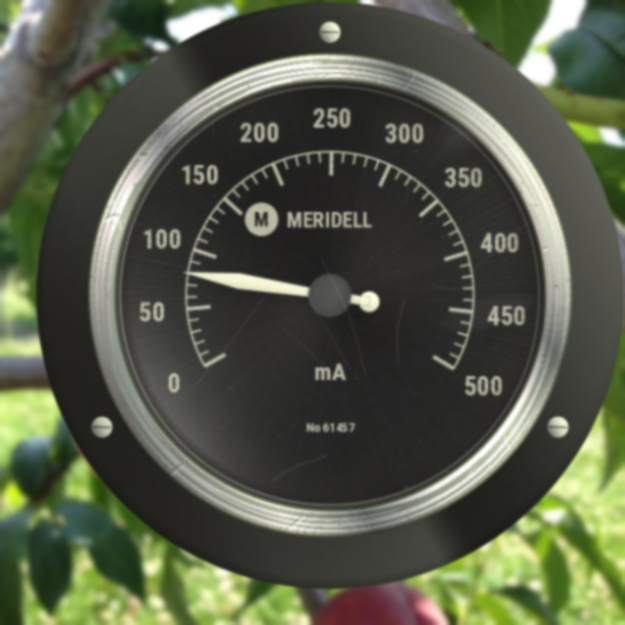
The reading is 80 mA
